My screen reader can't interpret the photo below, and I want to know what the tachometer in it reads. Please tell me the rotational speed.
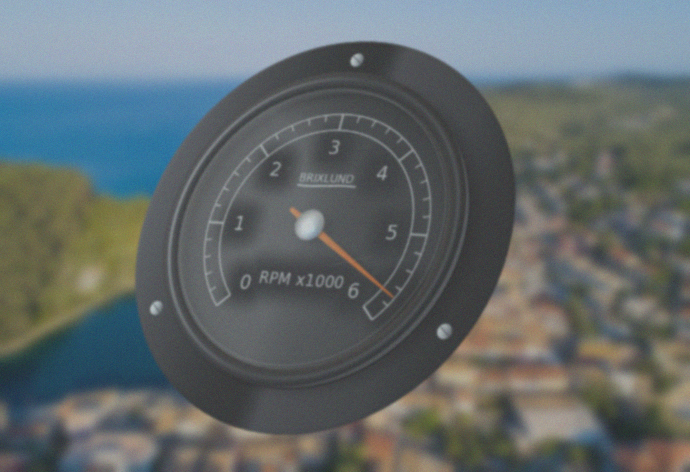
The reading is 5700 rpm
